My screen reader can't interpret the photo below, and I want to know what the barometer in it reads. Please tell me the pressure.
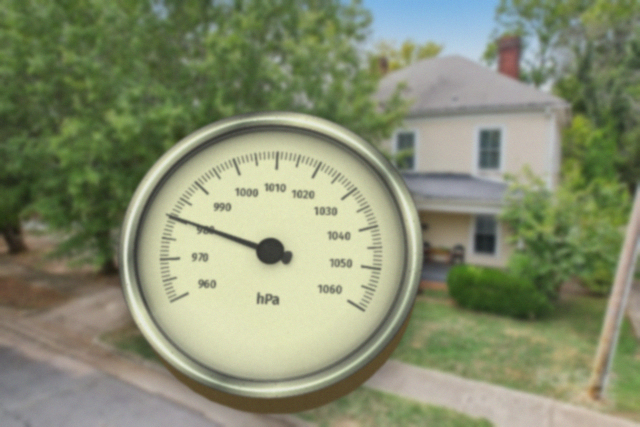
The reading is 980 hPa
